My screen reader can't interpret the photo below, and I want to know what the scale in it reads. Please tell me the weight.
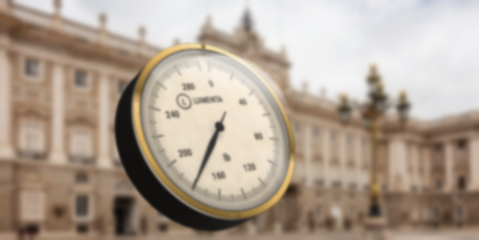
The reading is 180 lb
